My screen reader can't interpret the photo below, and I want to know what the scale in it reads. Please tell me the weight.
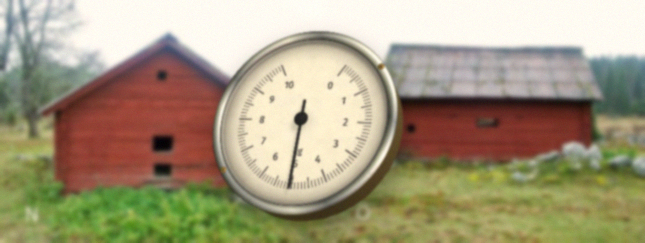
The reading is 5 kg
